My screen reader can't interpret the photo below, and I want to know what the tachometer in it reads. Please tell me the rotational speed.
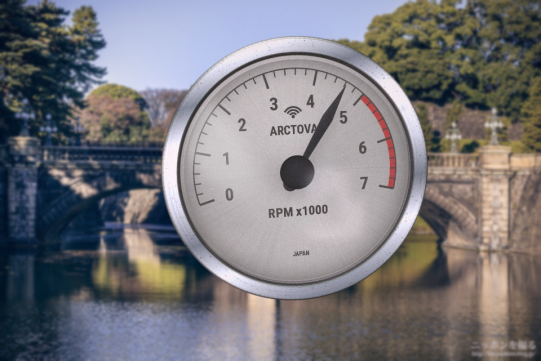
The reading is 4600 rpm
